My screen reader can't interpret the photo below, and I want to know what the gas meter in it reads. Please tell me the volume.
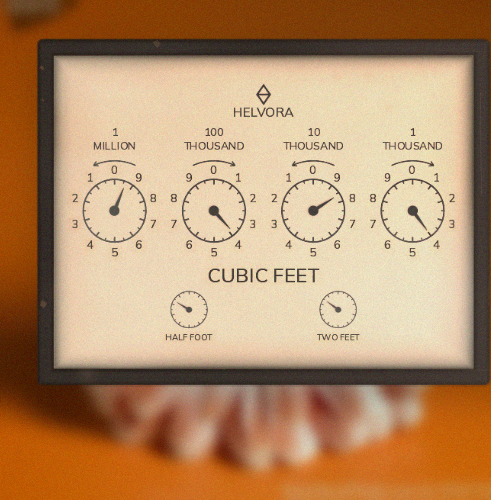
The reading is 938400 ft³
